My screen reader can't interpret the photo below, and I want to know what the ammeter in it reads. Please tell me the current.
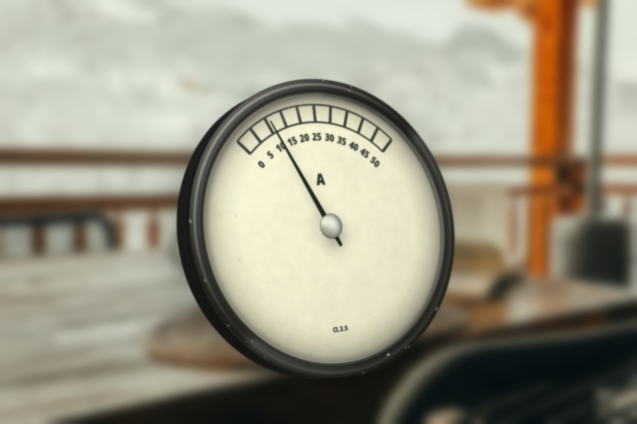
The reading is 10 A
